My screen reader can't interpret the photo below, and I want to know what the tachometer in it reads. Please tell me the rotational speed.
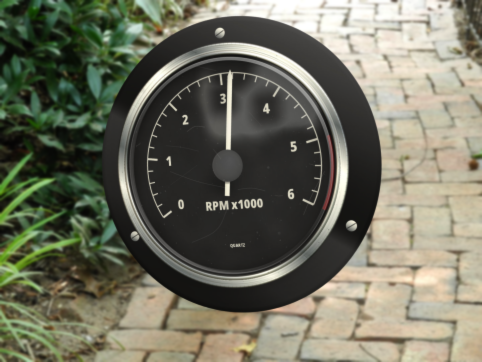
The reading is 3200 rpm
